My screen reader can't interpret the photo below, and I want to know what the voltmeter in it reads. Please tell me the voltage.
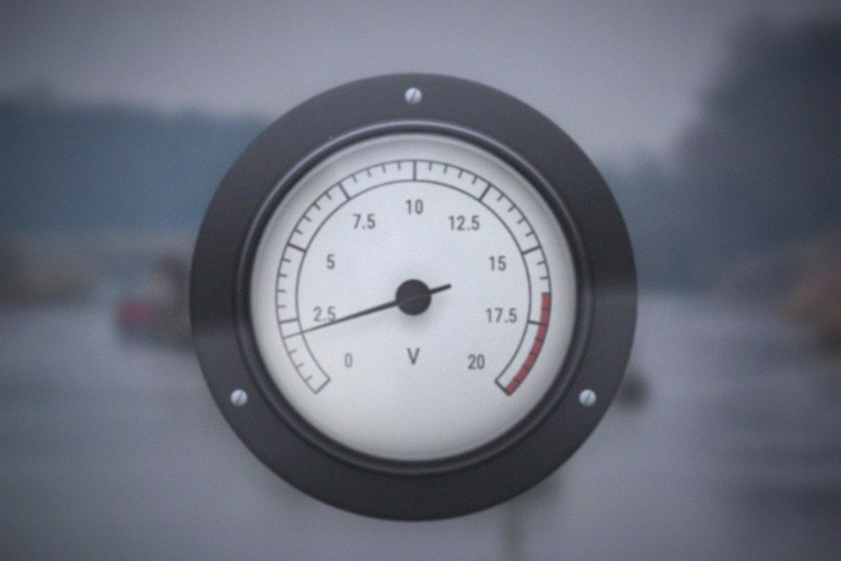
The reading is 2 V
